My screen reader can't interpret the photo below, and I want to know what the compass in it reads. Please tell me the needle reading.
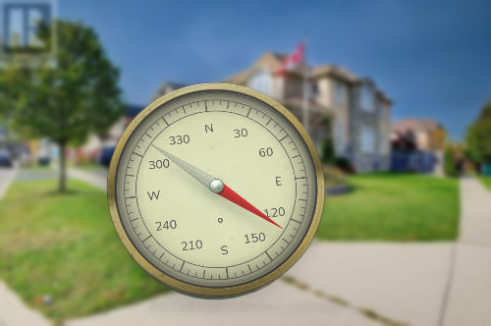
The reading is 130 °
